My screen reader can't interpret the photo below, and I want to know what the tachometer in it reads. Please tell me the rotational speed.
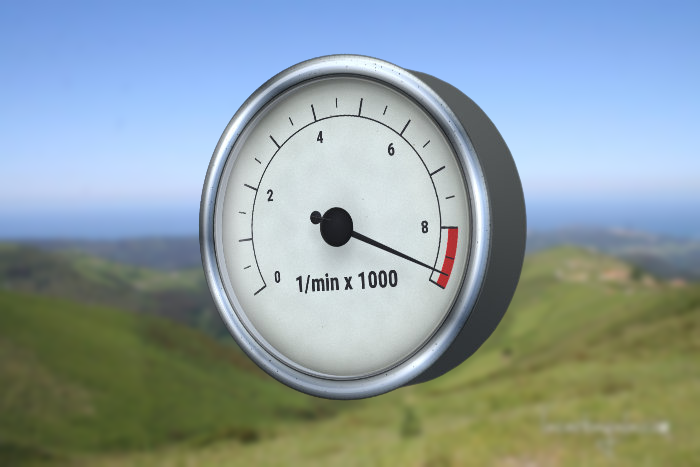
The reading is 8750 rpm
